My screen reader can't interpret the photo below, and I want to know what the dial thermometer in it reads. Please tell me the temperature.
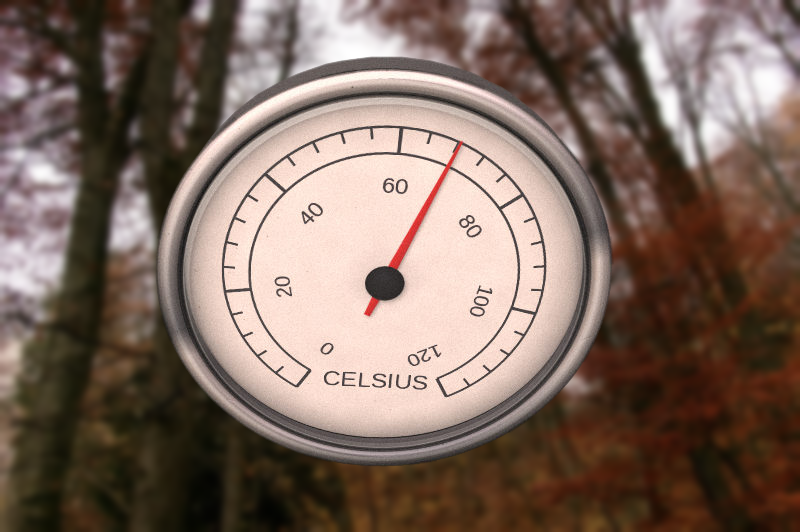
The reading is 68 °C
